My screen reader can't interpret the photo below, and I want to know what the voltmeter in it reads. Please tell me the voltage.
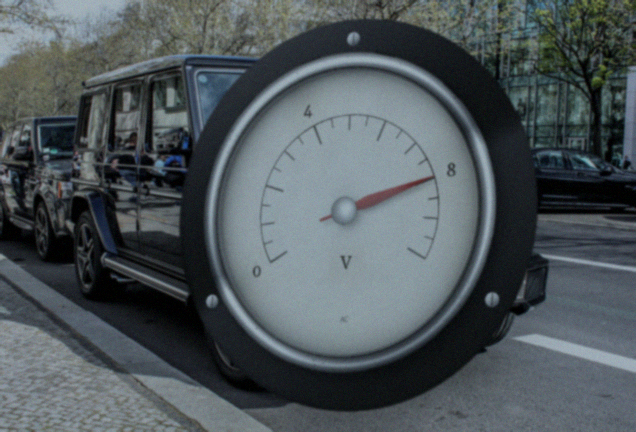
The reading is 8 V
